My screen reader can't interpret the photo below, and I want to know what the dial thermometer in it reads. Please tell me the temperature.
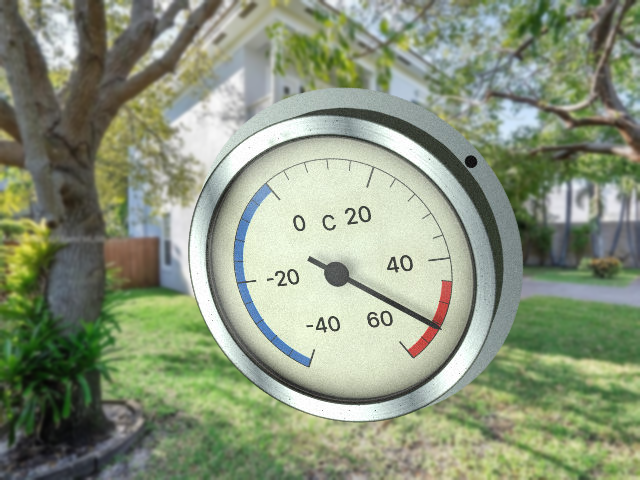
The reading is 52 °C
